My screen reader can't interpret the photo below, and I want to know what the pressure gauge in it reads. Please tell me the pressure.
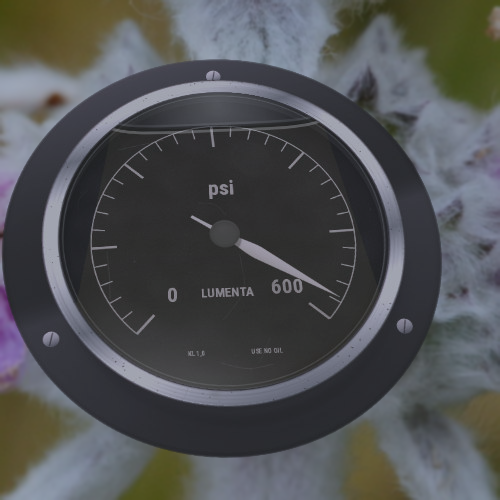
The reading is 580 psi
